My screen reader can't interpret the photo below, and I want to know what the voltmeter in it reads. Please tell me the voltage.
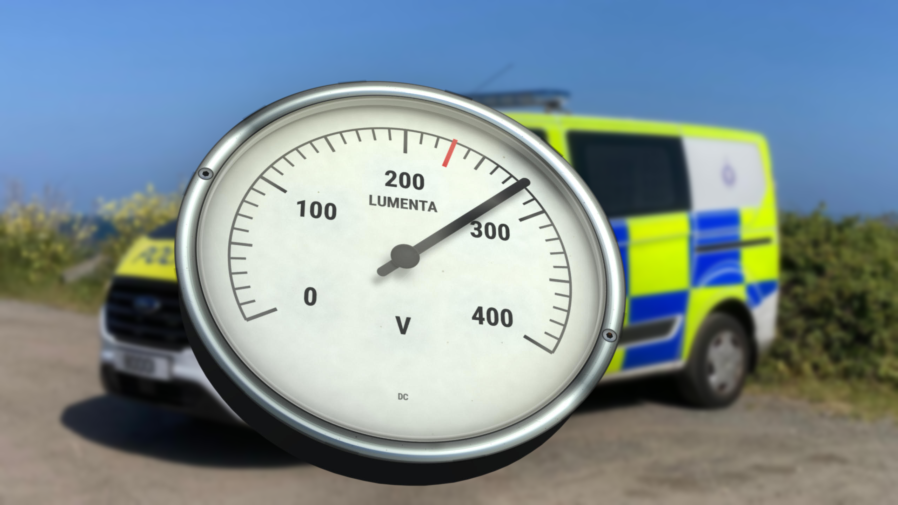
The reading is 280 V
